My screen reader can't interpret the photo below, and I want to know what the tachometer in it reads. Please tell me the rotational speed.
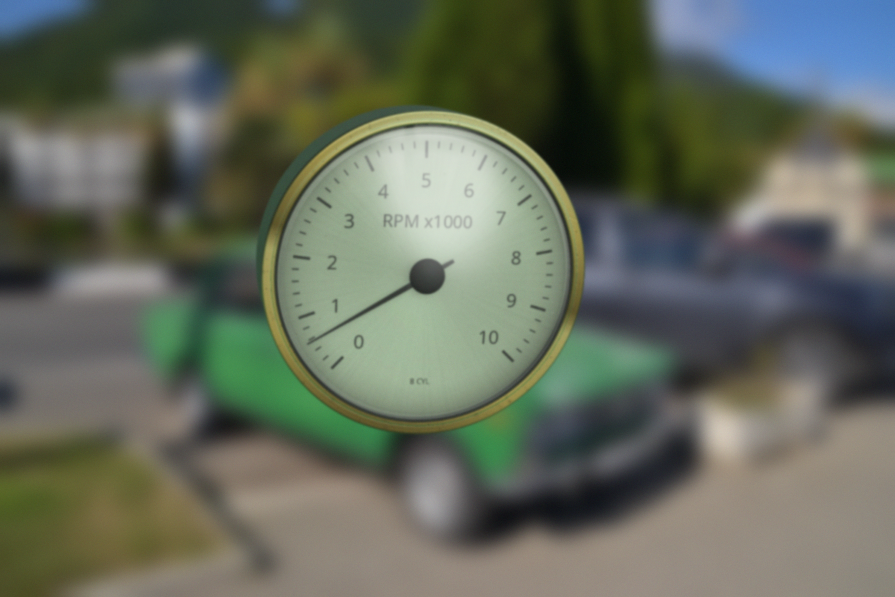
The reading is 600 rpm
